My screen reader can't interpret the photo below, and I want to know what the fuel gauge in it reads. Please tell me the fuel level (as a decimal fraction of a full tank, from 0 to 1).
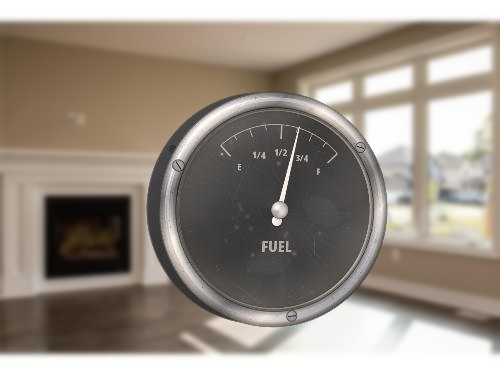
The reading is 0.625
